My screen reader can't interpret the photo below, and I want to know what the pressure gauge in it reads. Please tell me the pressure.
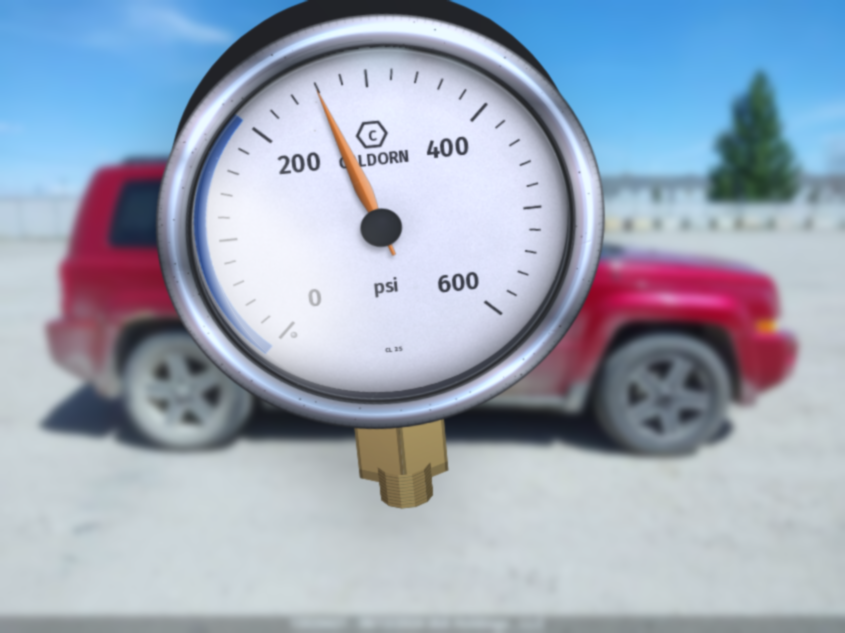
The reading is 260 psi
